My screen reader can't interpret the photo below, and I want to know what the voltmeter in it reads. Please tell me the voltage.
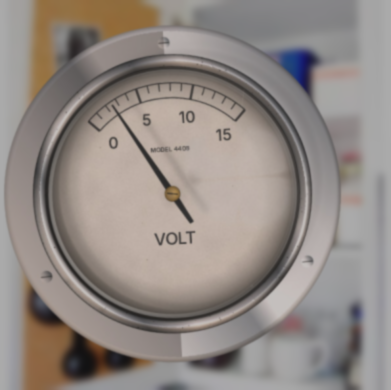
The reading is 2.5 V
